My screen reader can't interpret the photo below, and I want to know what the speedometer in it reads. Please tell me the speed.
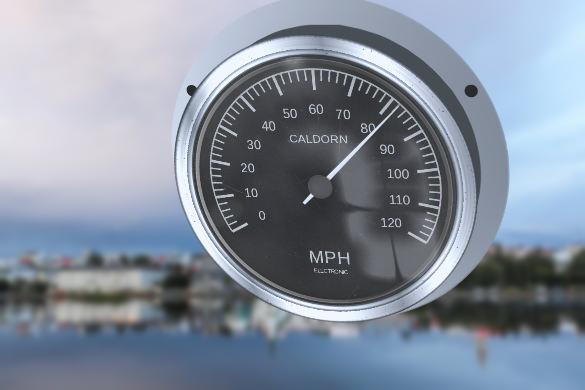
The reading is 82 mph
